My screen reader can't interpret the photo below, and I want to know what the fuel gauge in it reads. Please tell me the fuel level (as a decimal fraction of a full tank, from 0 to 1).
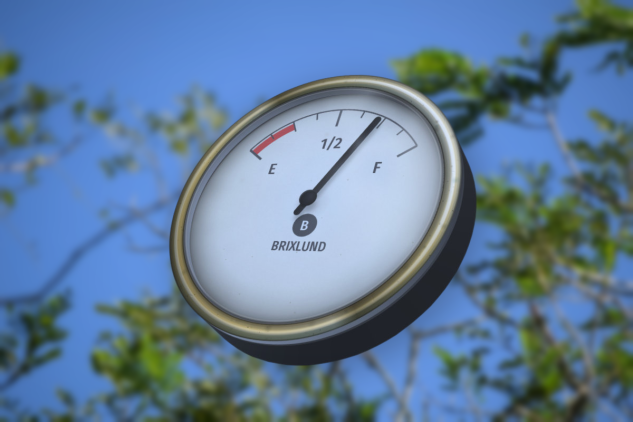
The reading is 0.75
